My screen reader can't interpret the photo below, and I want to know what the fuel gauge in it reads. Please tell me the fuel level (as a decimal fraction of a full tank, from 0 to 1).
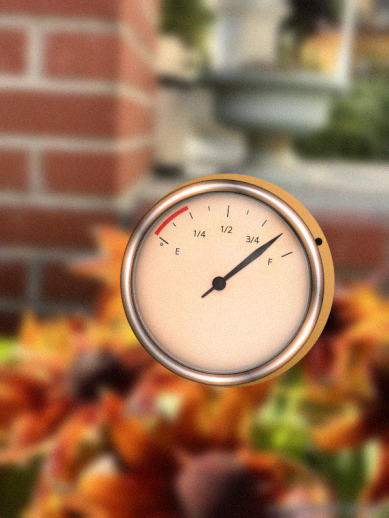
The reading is 0.875
